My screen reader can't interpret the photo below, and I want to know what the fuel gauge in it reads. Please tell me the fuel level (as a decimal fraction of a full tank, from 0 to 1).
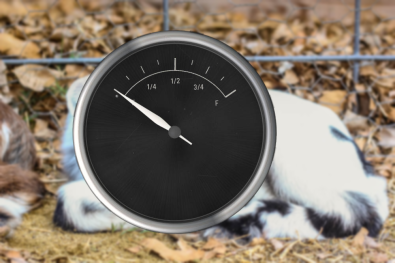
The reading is 0
